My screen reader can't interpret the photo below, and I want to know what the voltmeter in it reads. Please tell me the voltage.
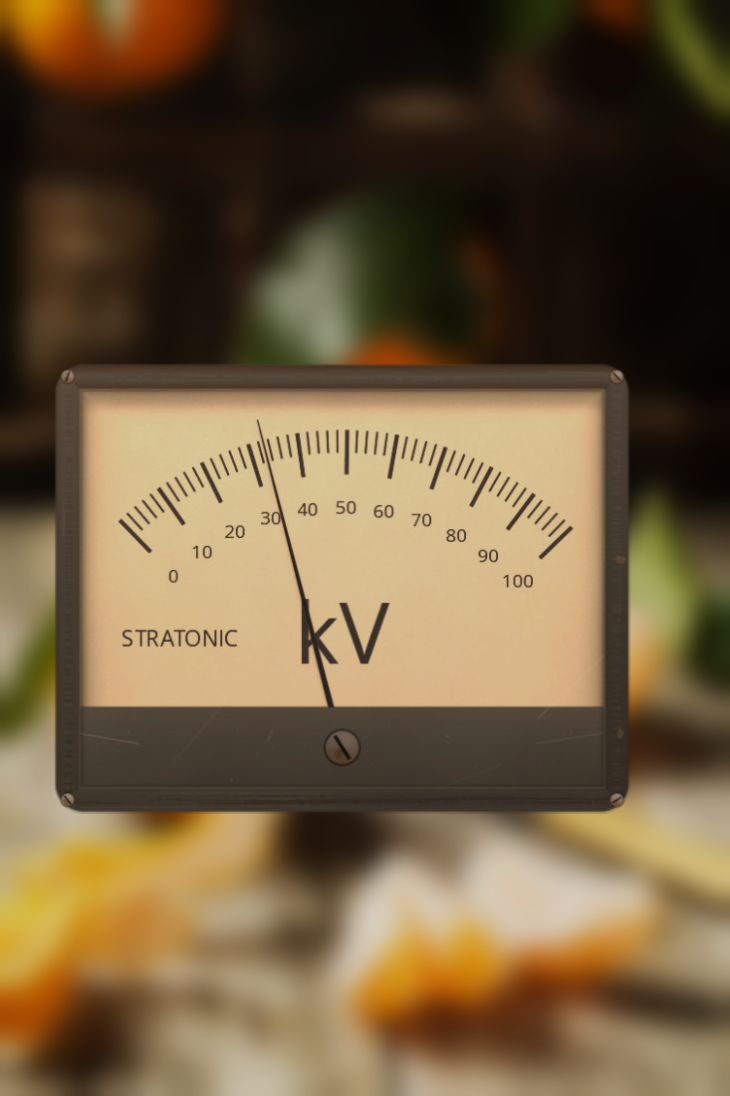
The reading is 33 kV
